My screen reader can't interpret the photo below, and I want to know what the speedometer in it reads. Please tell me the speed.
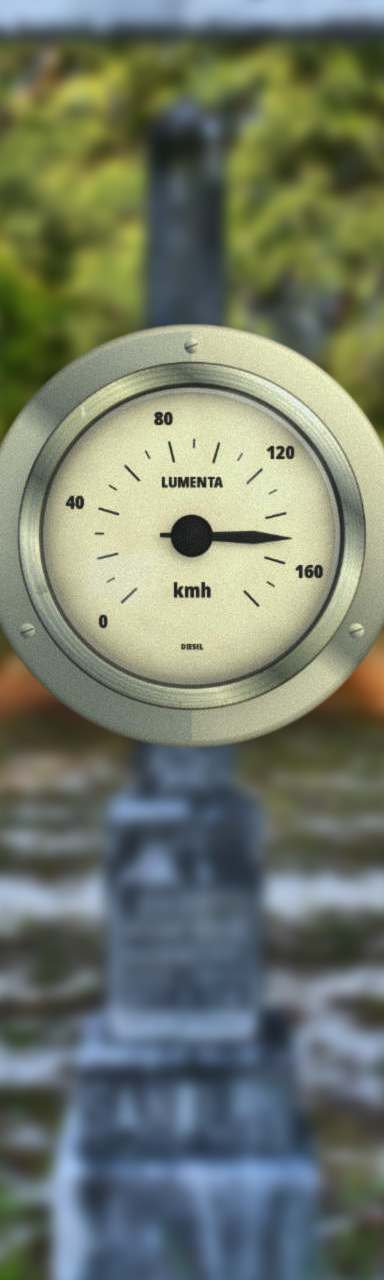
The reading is 150 km/h
